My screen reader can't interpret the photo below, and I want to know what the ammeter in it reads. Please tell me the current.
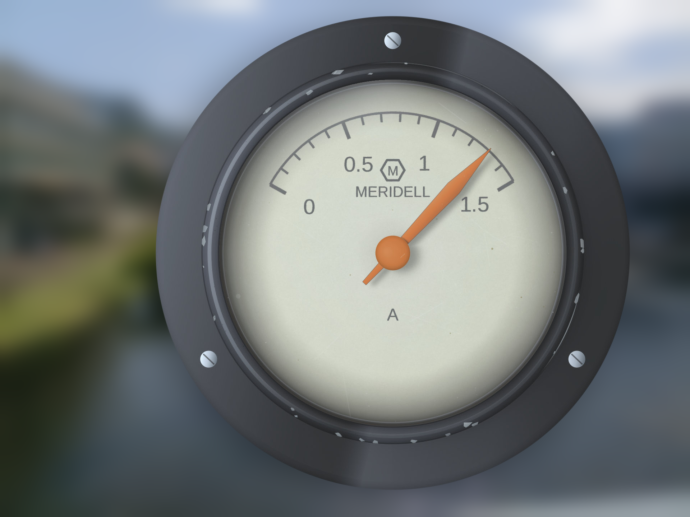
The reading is 1.3 A
